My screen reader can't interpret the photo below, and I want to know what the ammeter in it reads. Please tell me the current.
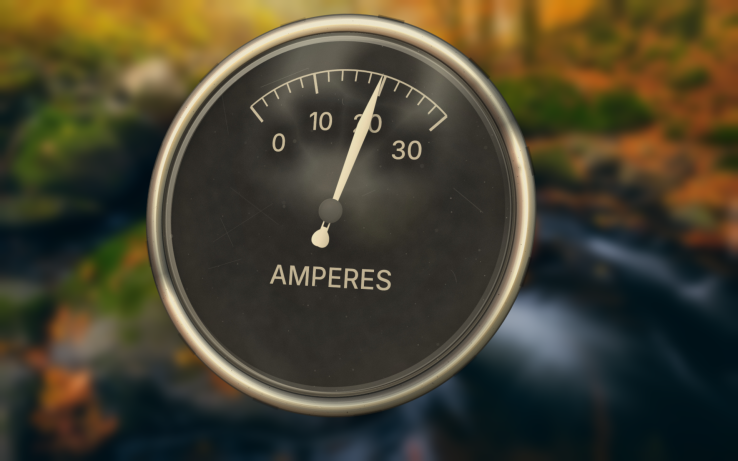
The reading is 20 A
